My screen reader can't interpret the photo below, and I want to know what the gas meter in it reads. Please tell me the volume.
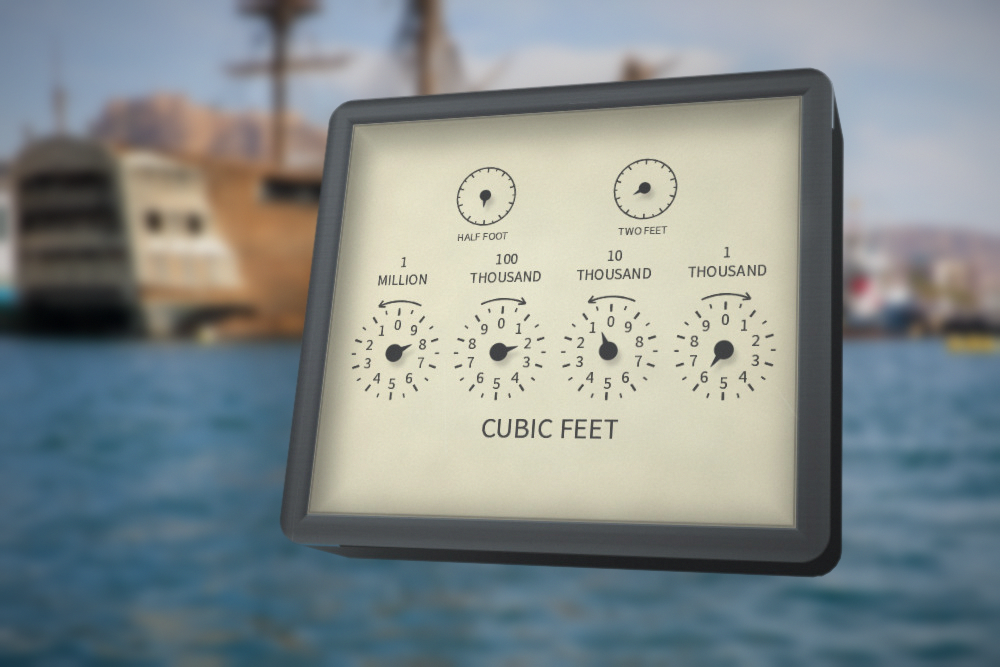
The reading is 820600 ft³
